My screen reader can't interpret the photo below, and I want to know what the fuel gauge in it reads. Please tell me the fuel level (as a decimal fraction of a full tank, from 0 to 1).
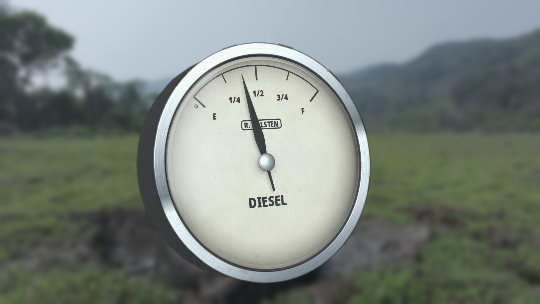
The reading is 0.375
